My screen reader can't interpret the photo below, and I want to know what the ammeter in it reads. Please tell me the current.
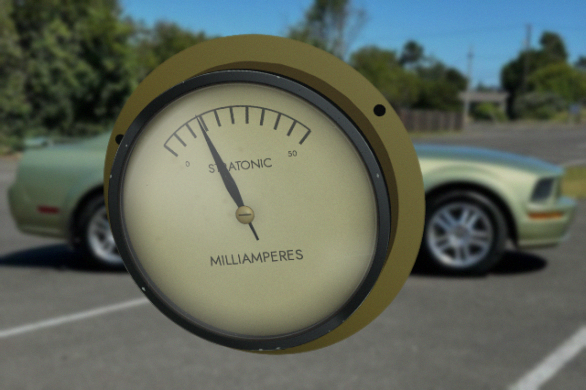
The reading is 15 mA
